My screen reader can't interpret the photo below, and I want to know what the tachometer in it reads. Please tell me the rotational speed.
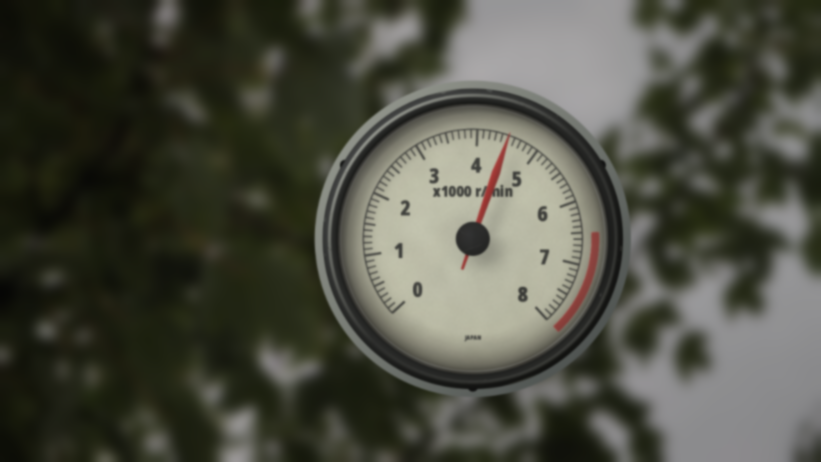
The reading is 4500 rpm
